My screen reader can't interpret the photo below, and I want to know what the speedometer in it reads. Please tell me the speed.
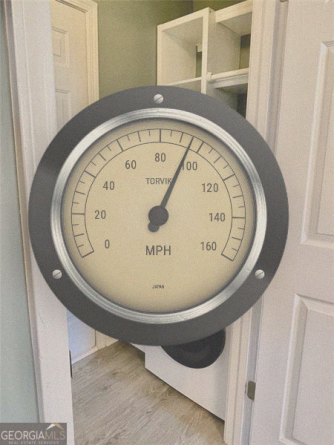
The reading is 95 mph
